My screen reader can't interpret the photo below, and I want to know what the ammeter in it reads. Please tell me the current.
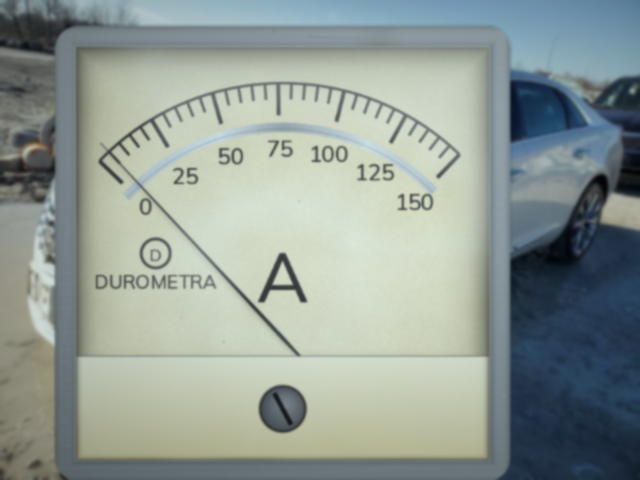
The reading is 5 A
